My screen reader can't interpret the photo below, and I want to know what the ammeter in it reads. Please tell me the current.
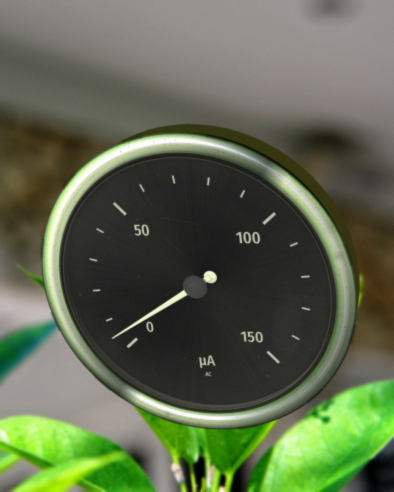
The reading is 5 µA
